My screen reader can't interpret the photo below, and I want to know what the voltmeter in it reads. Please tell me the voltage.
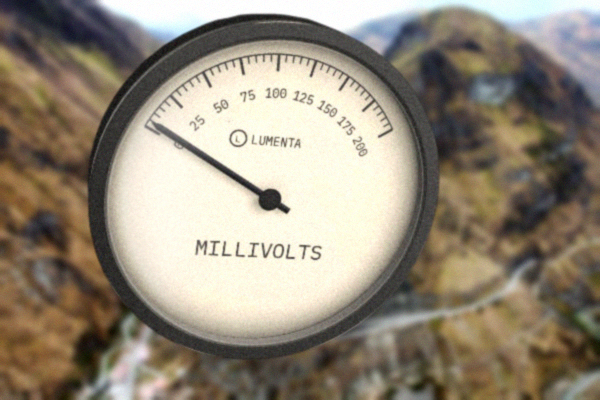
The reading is 5 mV
